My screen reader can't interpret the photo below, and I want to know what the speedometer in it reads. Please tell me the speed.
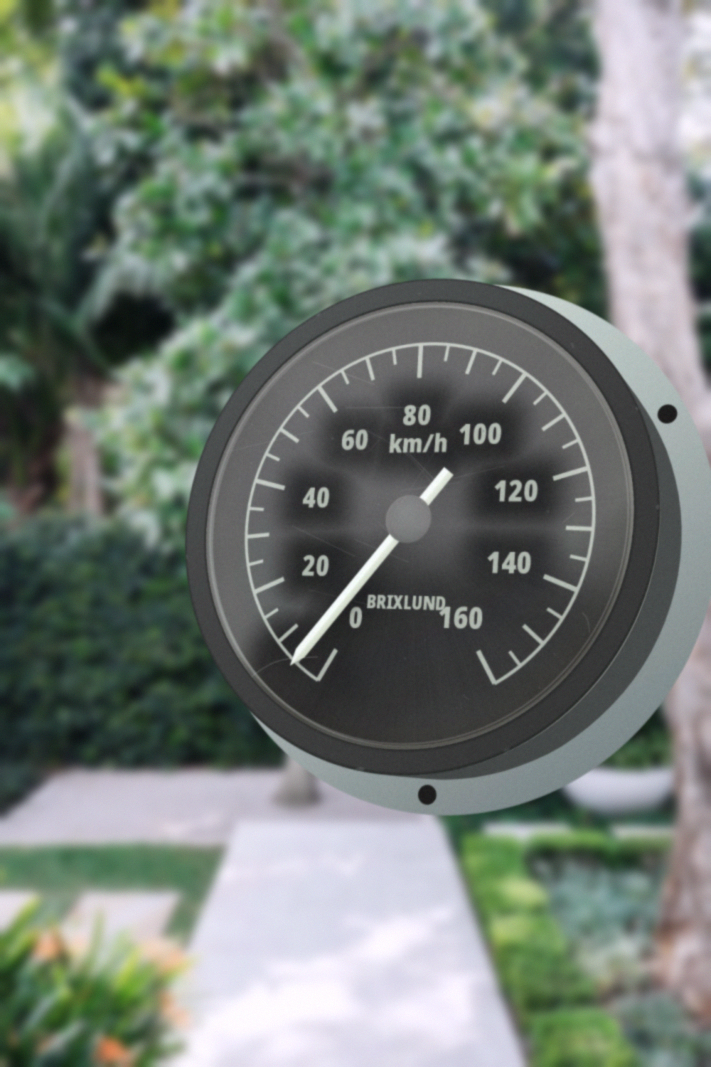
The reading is 5 km/h
